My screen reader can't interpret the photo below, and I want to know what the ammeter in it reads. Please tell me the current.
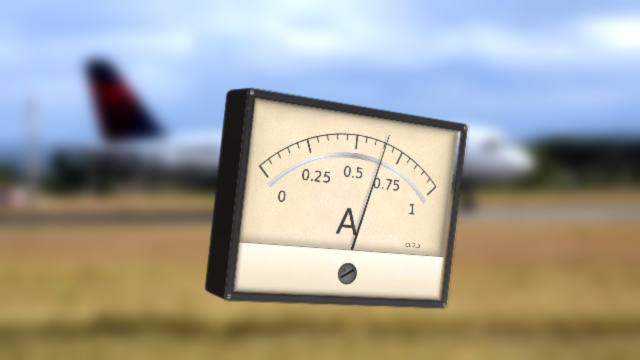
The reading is 0.65 A
